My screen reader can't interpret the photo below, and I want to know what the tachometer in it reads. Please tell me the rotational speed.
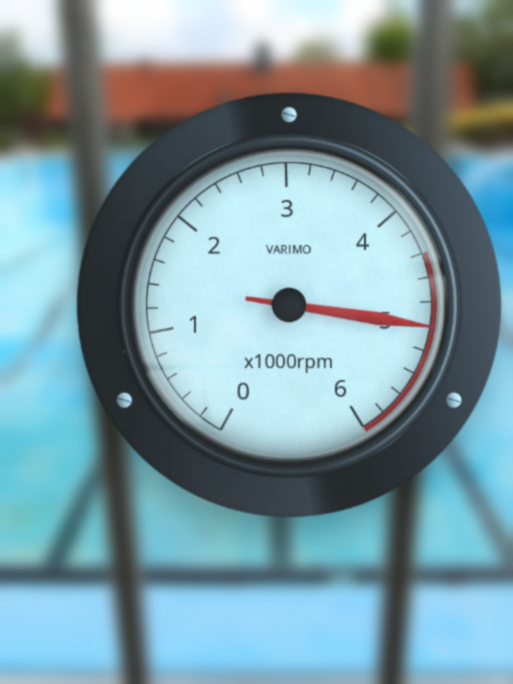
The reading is 5000 rpm
